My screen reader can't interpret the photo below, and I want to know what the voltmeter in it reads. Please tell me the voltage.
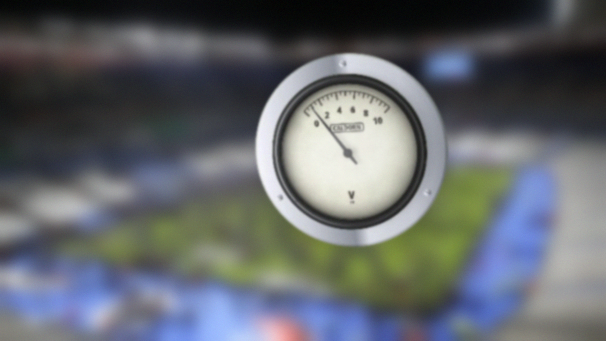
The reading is 1 V
